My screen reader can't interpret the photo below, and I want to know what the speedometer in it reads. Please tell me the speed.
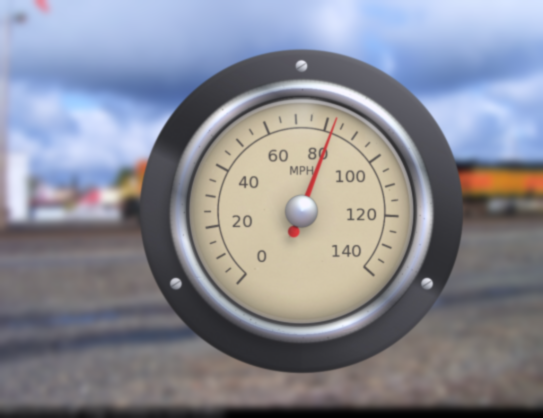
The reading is 82.5 mph
